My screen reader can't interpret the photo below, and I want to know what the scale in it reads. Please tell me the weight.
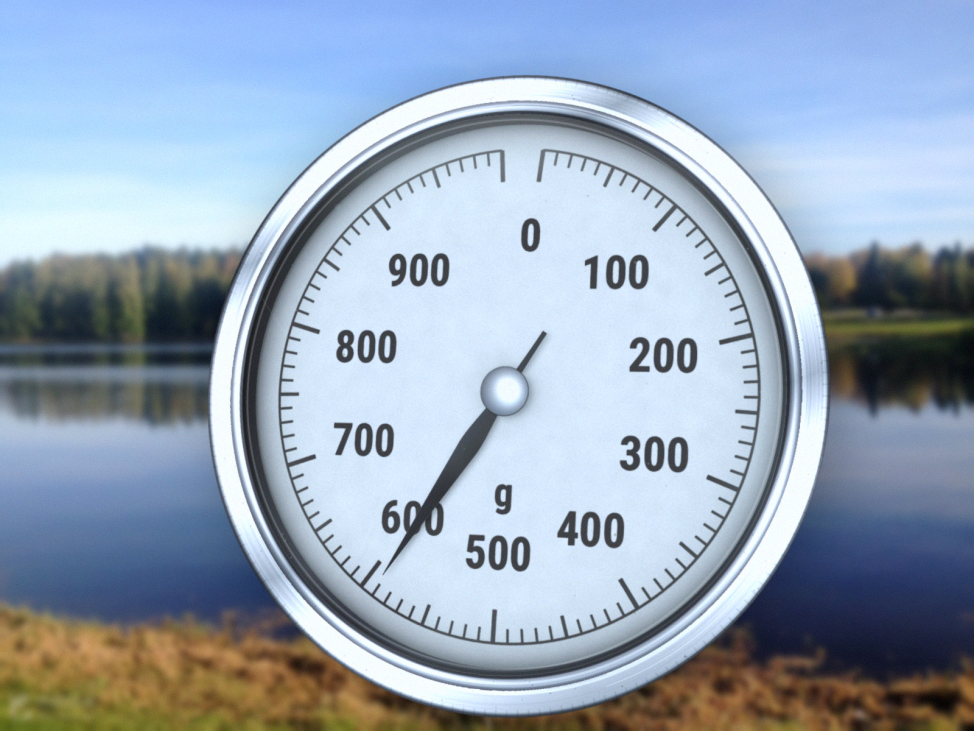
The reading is 590 g
